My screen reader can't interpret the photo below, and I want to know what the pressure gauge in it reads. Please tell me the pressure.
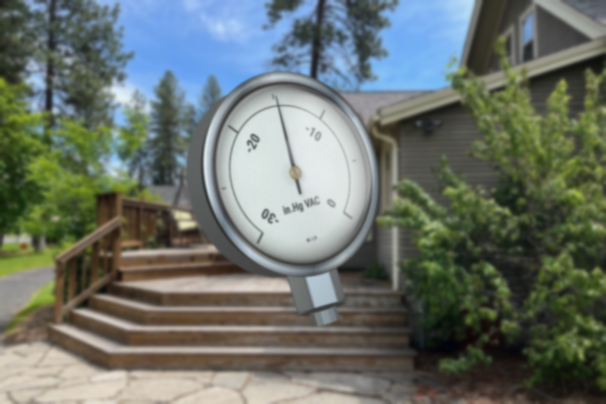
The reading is -15 inHg
